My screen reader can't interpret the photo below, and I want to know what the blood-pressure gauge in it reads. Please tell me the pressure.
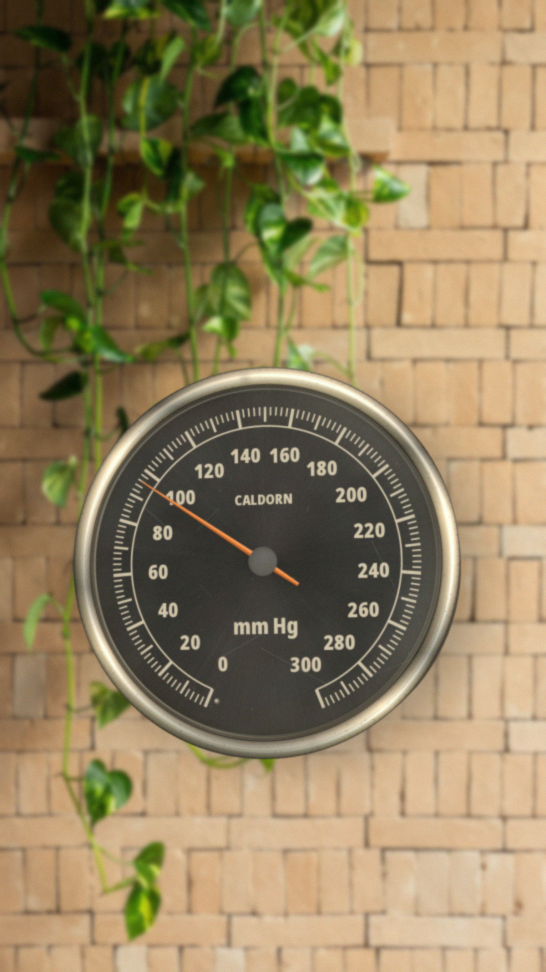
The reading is 96 mmHg
